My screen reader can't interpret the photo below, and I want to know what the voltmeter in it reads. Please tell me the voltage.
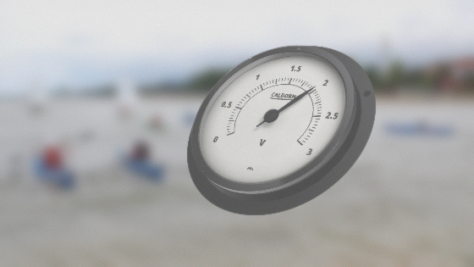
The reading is 2 V
